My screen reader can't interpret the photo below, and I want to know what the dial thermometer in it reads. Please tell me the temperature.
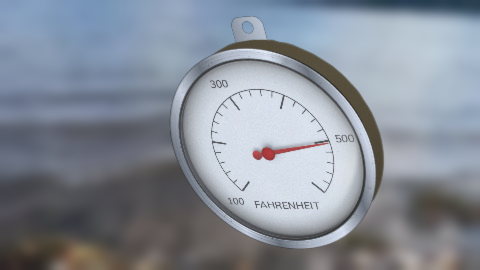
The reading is 500 °F
